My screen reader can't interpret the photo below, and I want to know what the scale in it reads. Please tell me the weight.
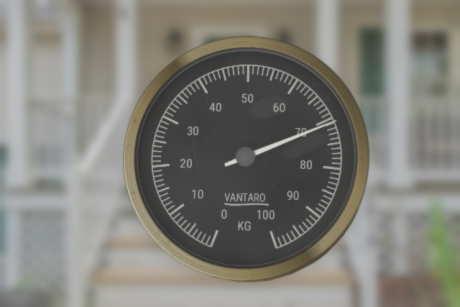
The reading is 71 kg
